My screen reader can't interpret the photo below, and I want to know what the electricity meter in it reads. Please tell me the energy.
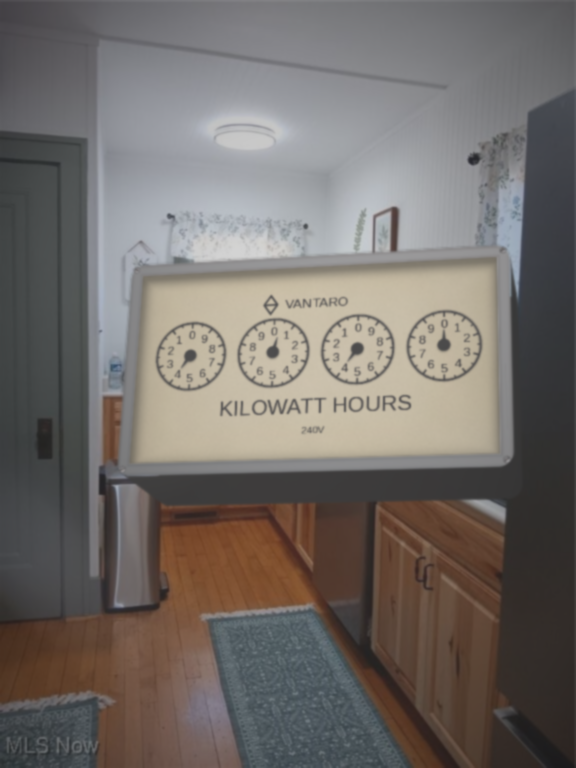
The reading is 4040 kWh
